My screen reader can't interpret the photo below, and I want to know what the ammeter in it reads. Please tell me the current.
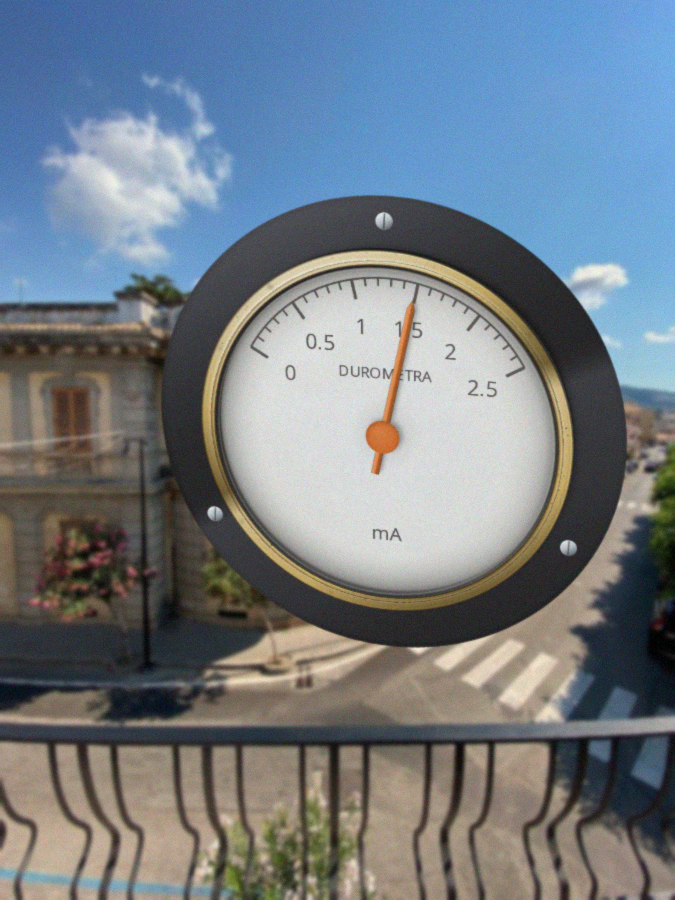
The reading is 1.5 mA
